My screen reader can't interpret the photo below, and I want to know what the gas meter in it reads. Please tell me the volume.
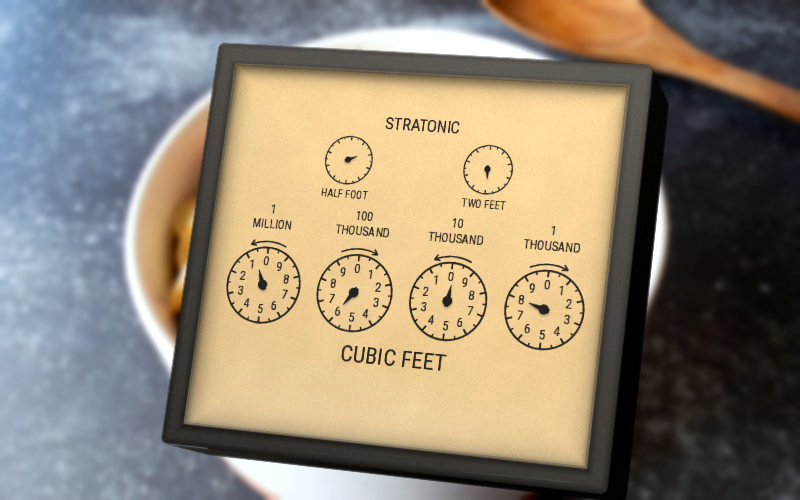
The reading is 59800 ft³
